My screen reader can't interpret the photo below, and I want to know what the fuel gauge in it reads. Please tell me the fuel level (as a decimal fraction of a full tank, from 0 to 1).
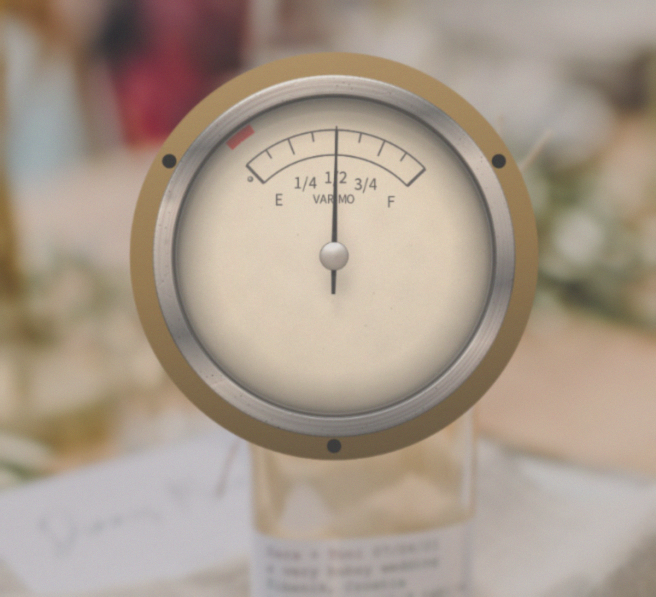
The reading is 0.5
